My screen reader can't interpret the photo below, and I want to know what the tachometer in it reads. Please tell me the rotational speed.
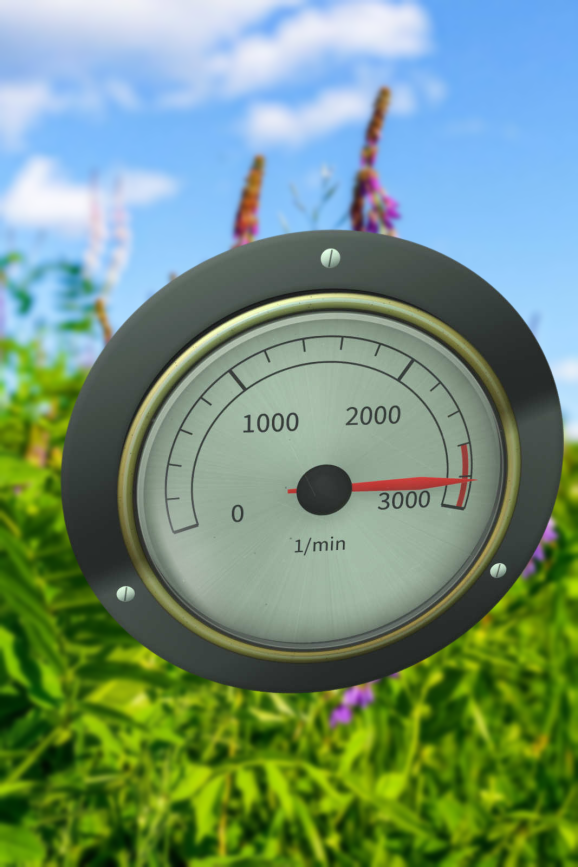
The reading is 2800 rpm
